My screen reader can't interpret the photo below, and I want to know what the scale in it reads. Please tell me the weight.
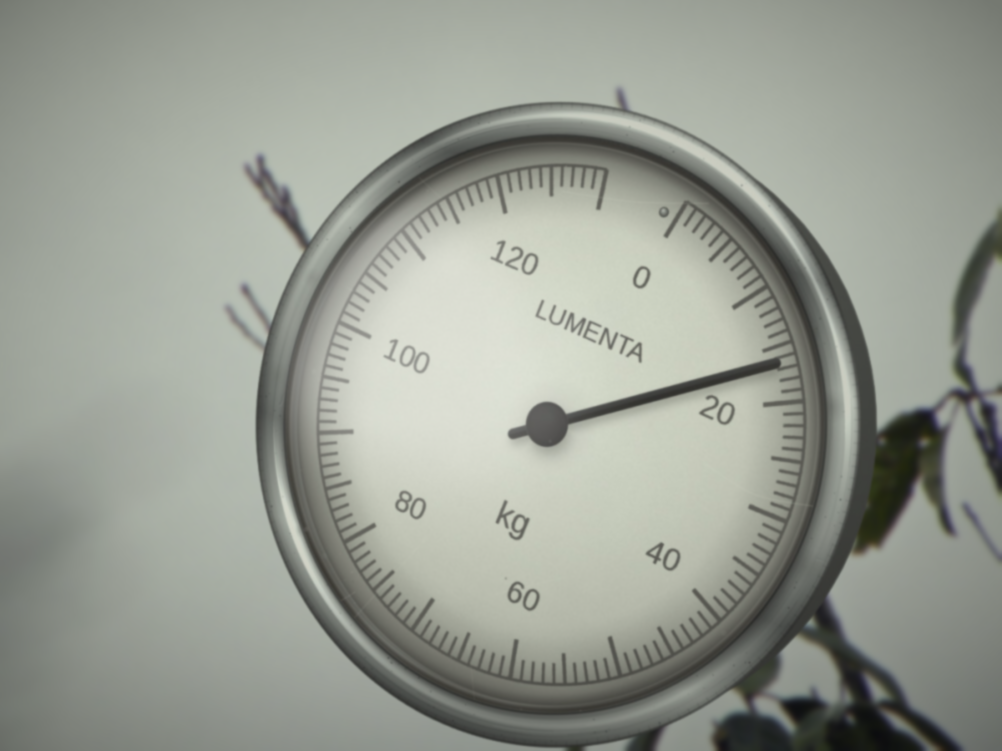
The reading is 16.5 kg
